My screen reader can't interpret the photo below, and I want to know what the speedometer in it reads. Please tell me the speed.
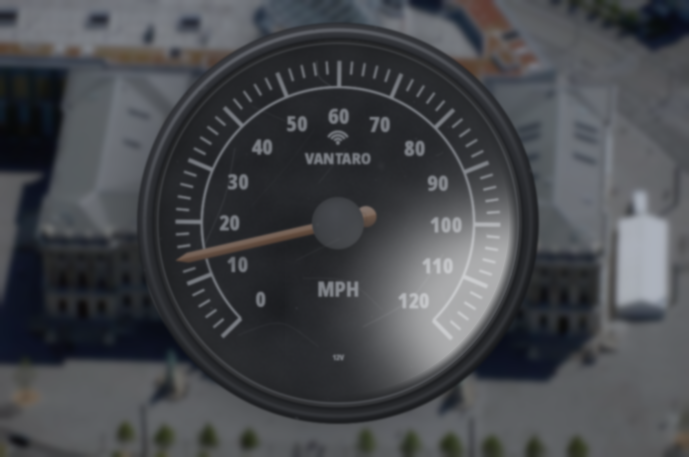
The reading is 14 mph
